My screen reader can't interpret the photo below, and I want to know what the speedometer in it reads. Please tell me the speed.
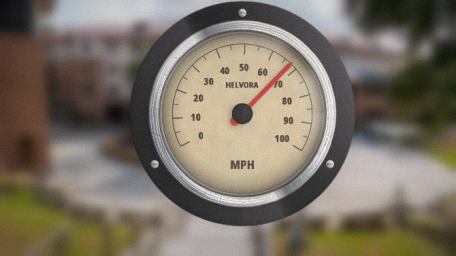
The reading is 67.5 mph
